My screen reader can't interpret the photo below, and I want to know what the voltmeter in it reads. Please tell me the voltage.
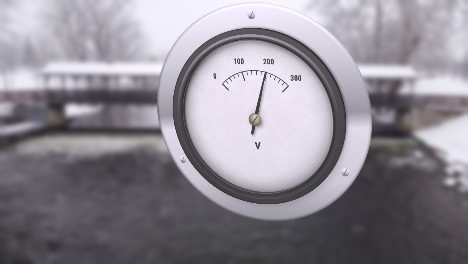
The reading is 200 V
